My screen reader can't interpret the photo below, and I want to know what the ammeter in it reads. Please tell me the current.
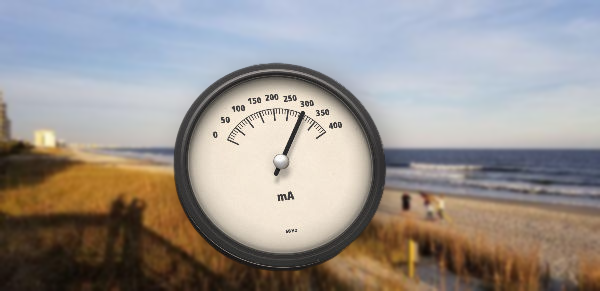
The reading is 300 mA
